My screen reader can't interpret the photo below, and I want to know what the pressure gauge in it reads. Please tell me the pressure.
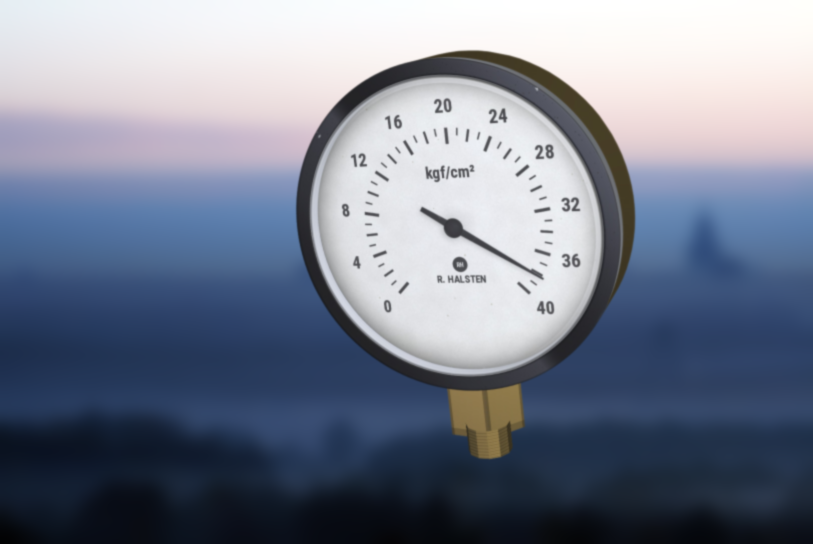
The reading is 38 kg/cm²
